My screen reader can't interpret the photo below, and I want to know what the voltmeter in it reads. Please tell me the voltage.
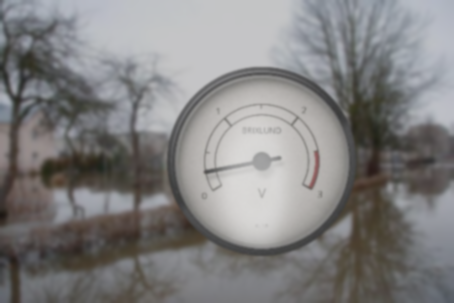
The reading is 0.25 V
